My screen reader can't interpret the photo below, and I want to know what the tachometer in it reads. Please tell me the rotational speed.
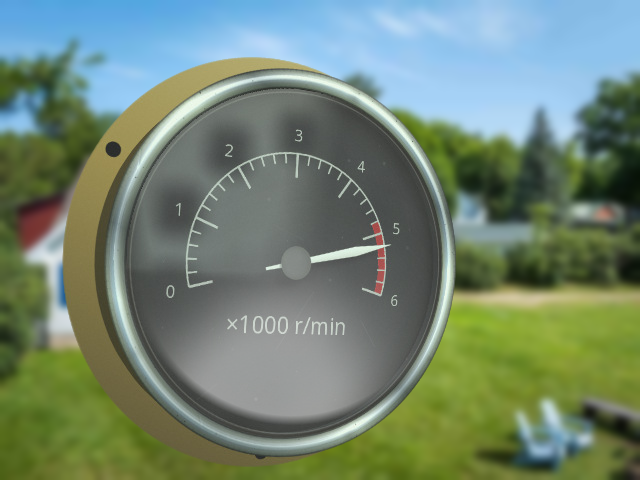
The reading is 5200 rpm
